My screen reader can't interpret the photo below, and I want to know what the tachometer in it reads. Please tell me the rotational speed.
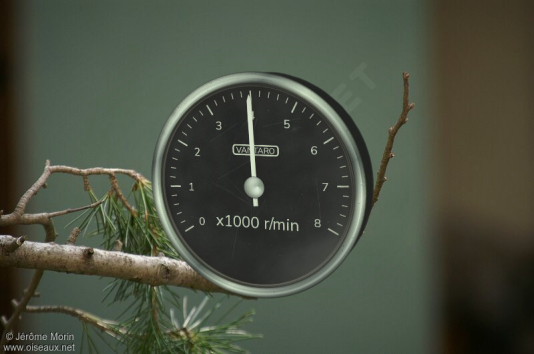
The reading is 4000 rpm
